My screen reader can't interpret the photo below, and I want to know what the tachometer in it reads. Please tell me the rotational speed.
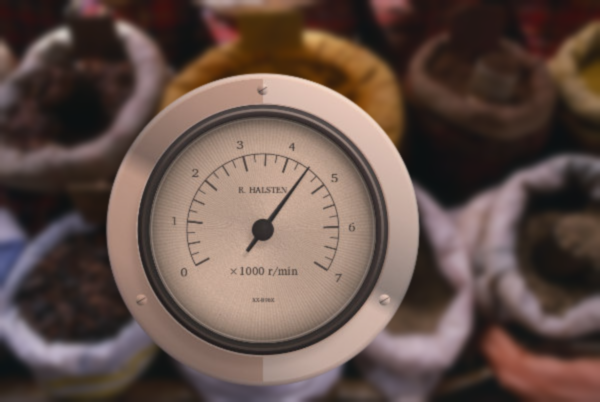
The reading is 4500 rpm
